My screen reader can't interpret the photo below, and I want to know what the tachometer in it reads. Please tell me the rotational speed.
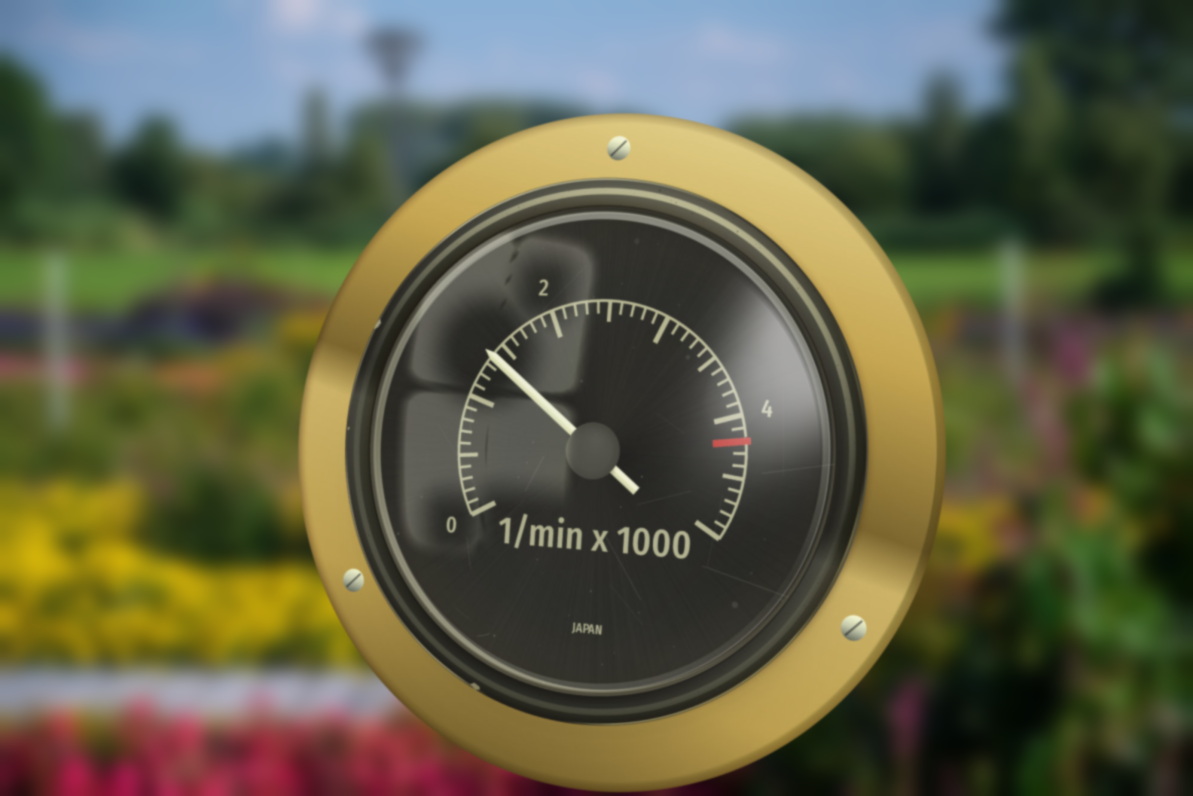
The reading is 1400 rpm
